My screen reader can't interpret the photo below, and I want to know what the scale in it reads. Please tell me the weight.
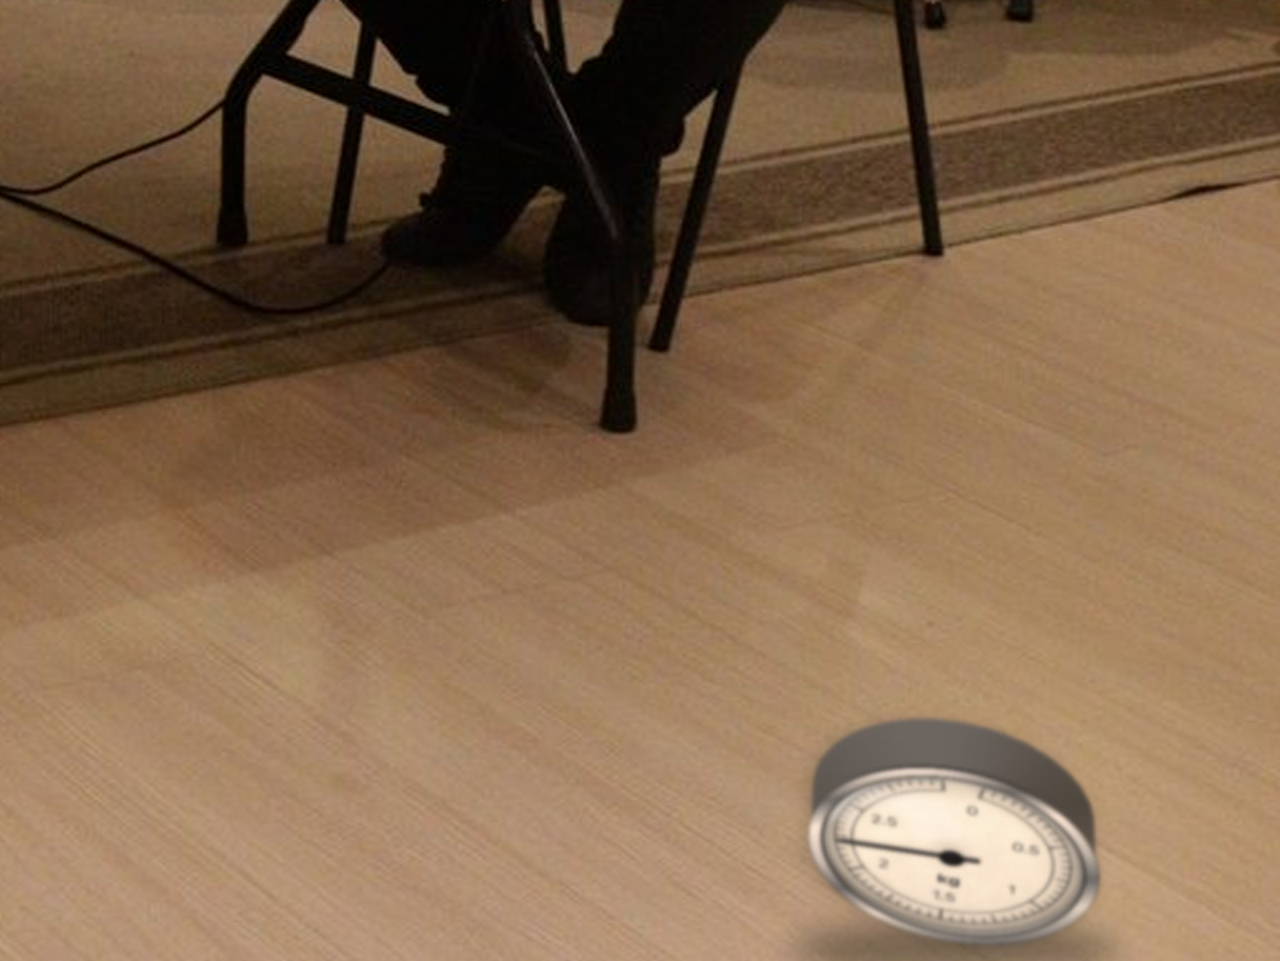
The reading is 2.25 kg
